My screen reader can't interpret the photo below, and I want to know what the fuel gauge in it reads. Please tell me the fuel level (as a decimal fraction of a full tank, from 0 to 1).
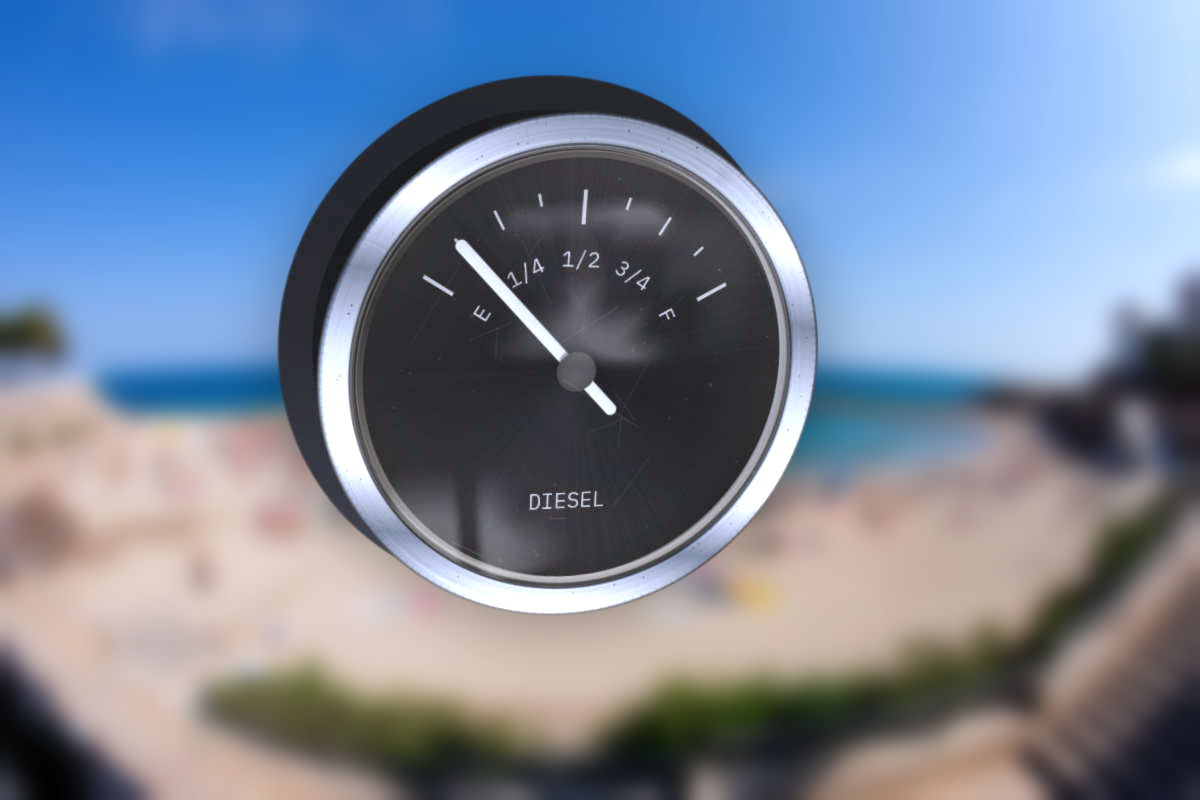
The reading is 0.125
